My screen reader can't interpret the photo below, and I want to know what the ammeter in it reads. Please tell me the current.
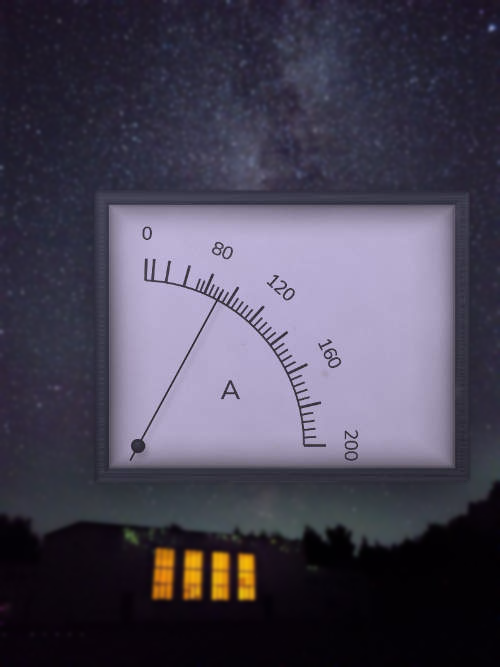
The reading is 92 A
